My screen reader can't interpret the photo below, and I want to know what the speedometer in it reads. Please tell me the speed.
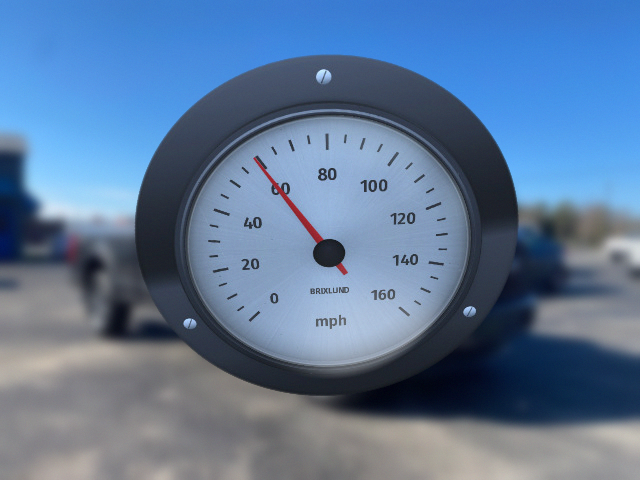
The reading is 60 mph
